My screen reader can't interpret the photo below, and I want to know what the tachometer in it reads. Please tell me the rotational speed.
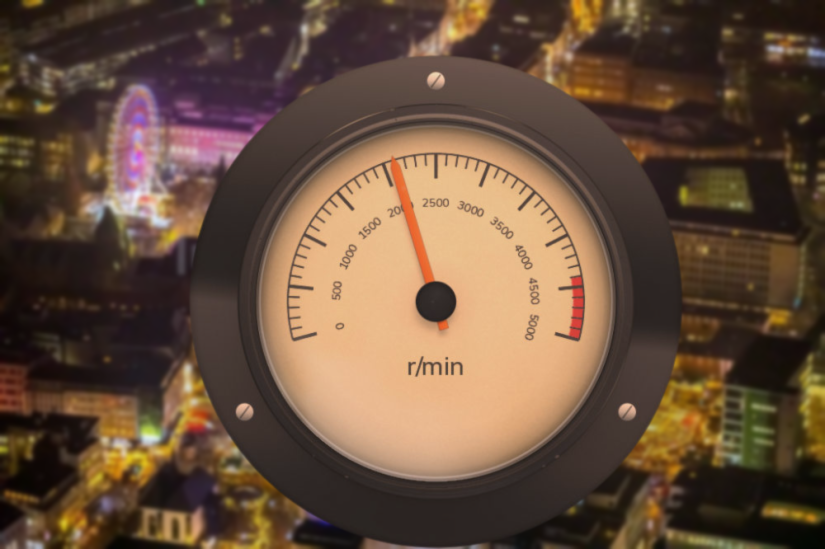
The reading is 2100 rpm
